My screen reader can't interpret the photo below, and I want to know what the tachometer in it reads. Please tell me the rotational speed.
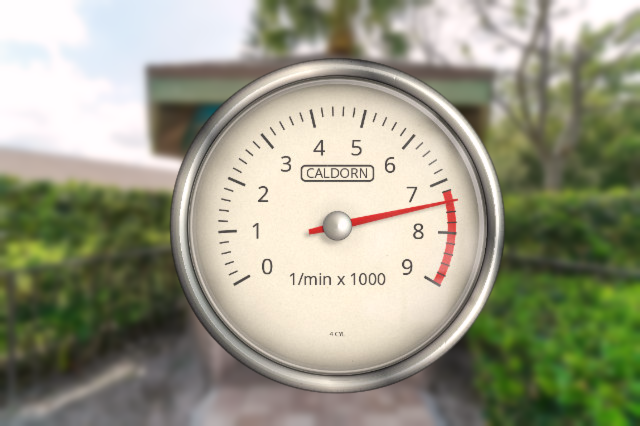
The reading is 7400 rpm
